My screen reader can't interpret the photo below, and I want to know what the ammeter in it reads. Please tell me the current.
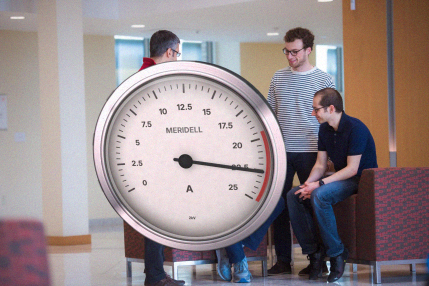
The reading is 22.5 A
